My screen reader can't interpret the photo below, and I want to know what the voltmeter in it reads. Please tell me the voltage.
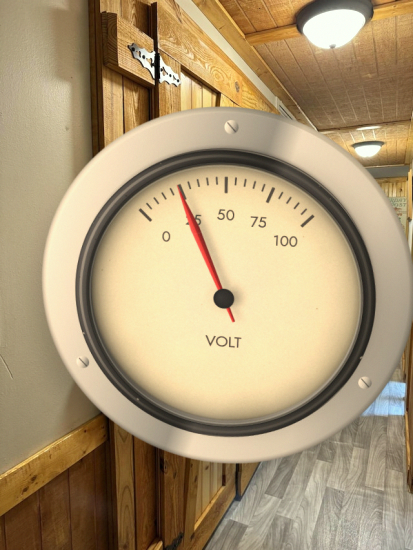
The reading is 25 V
